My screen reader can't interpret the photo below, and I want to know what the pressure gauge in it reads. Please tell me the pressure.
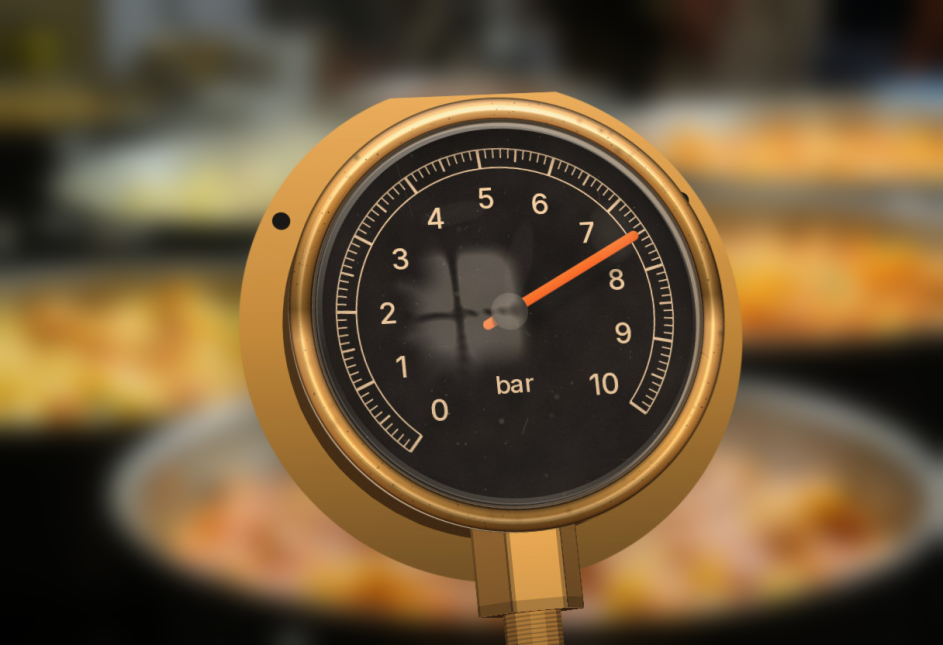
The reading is 7.5 bar
